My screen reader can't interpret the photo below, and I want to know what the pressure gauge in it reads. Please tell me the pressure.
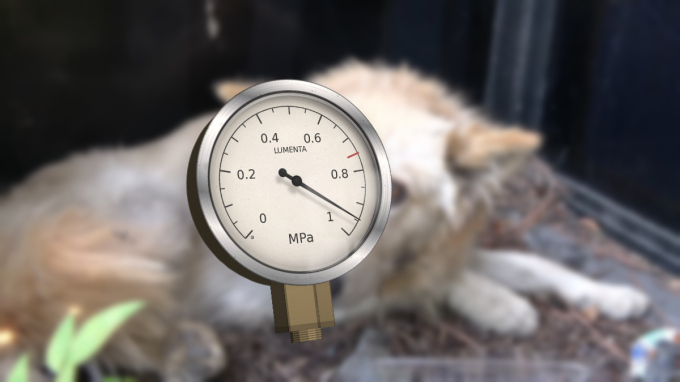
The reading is 0.95 MPa
